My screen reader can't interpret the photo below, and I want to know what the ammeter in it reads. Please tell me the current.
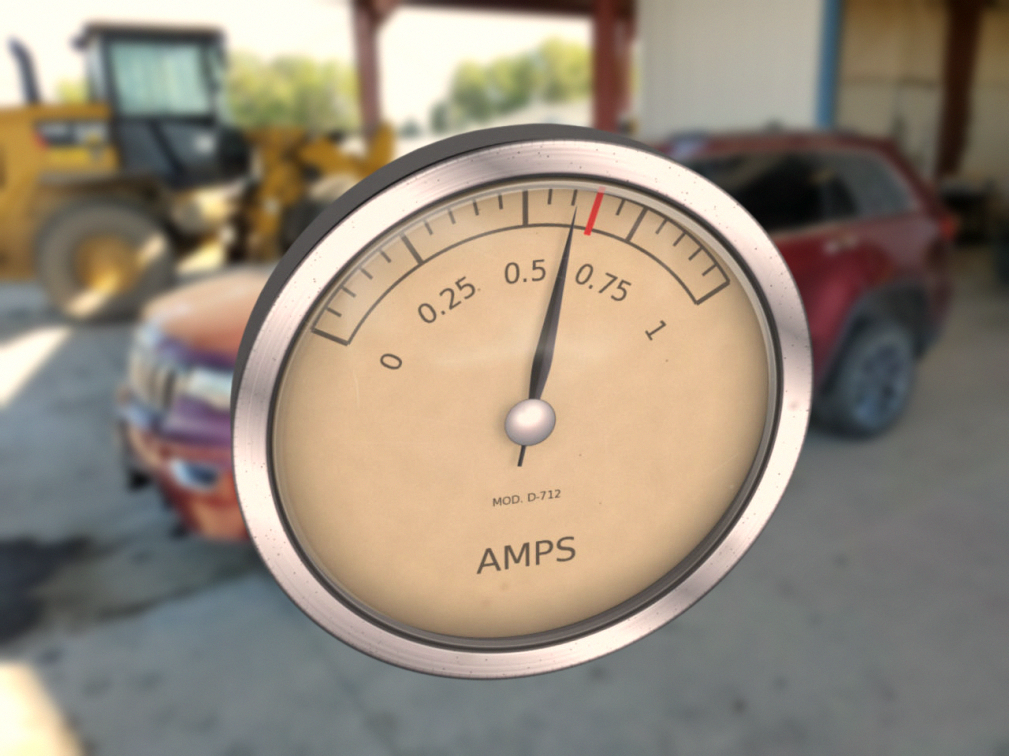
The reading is 0.6 A
